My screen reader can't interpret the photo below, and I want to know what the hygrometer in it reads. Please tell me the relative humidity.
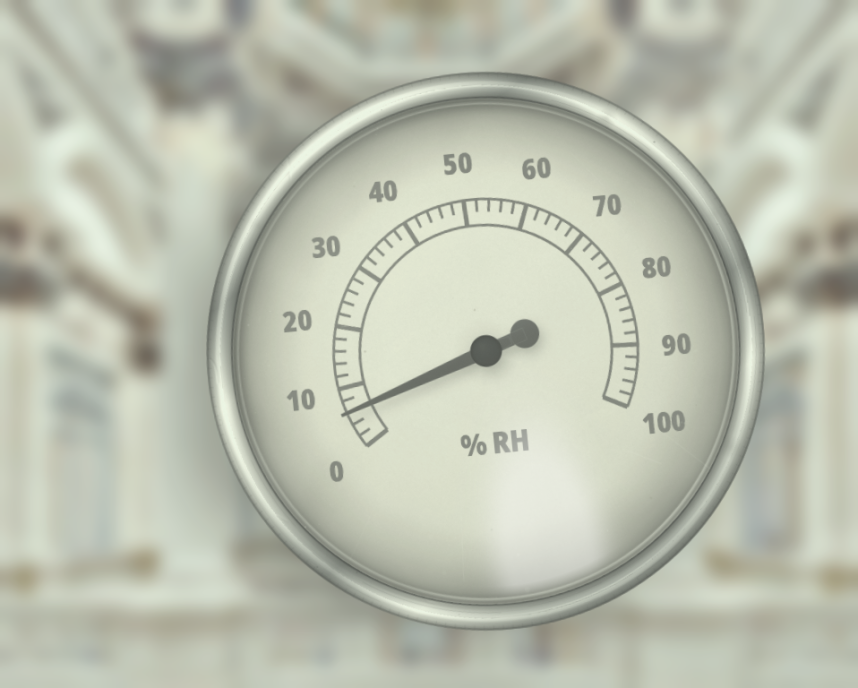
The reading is 6 %
